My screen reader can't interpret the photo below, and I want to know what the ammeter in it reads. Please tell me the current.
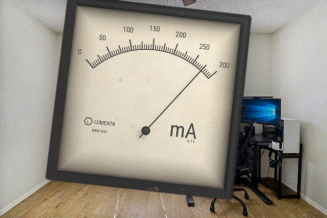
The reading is 275 mA
